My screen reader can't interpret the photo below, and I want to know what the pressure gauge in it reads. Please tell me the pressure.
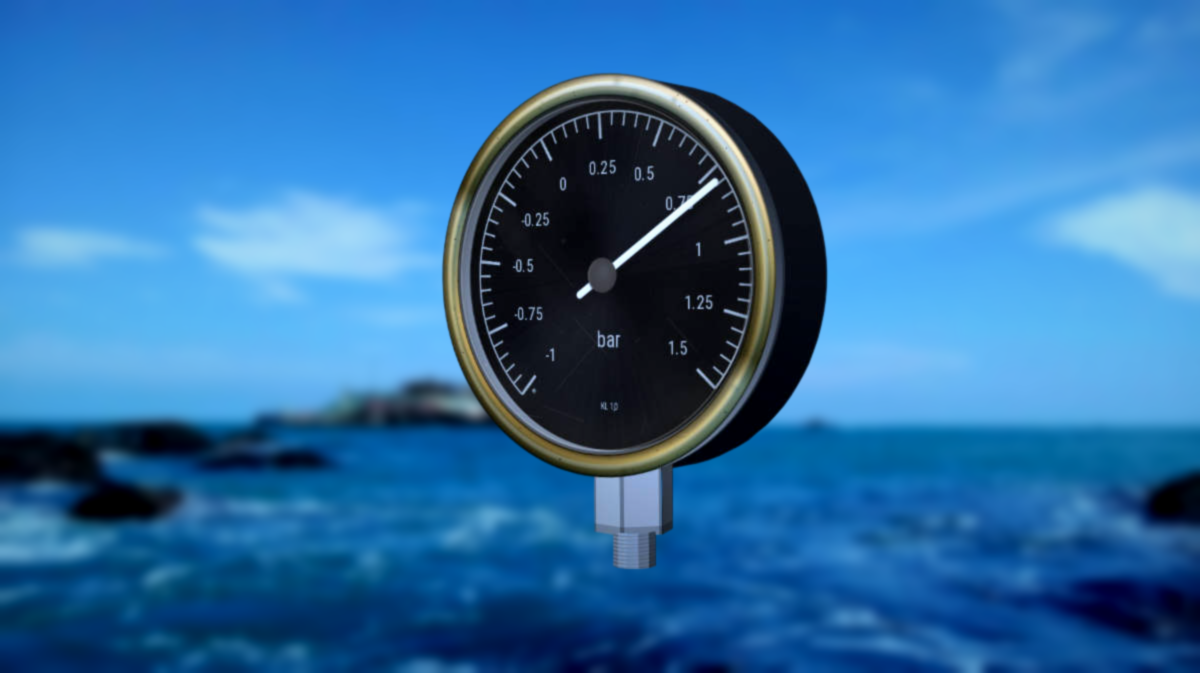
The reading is 0.8 bar
